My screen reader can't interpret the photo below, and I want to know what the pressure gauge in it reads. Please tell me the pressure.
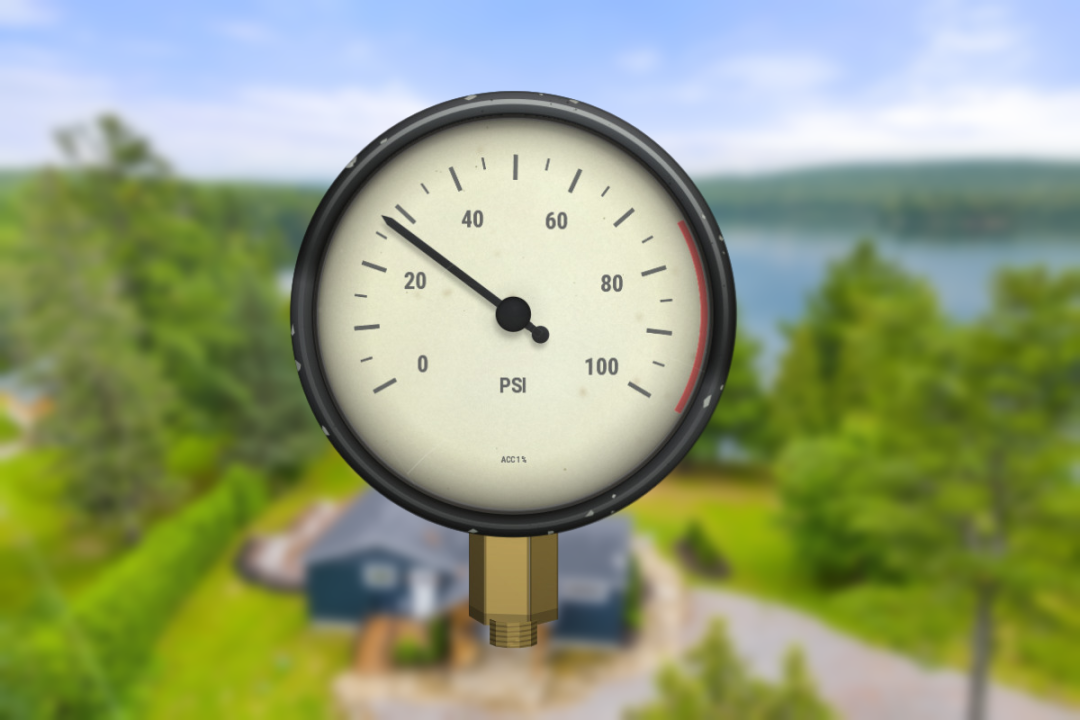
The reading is 27.5 psi
